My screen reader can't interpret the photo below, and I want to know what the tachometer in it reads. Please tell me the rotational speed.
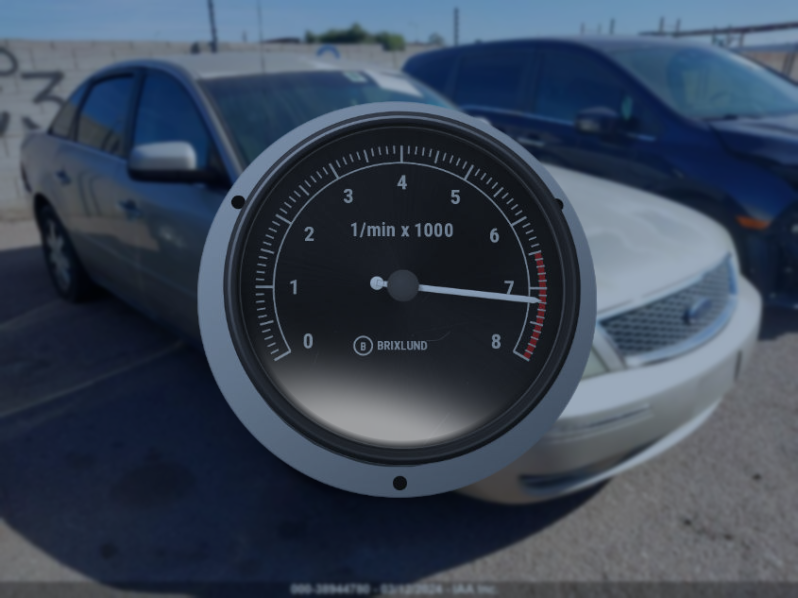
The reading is 7200 rpm
